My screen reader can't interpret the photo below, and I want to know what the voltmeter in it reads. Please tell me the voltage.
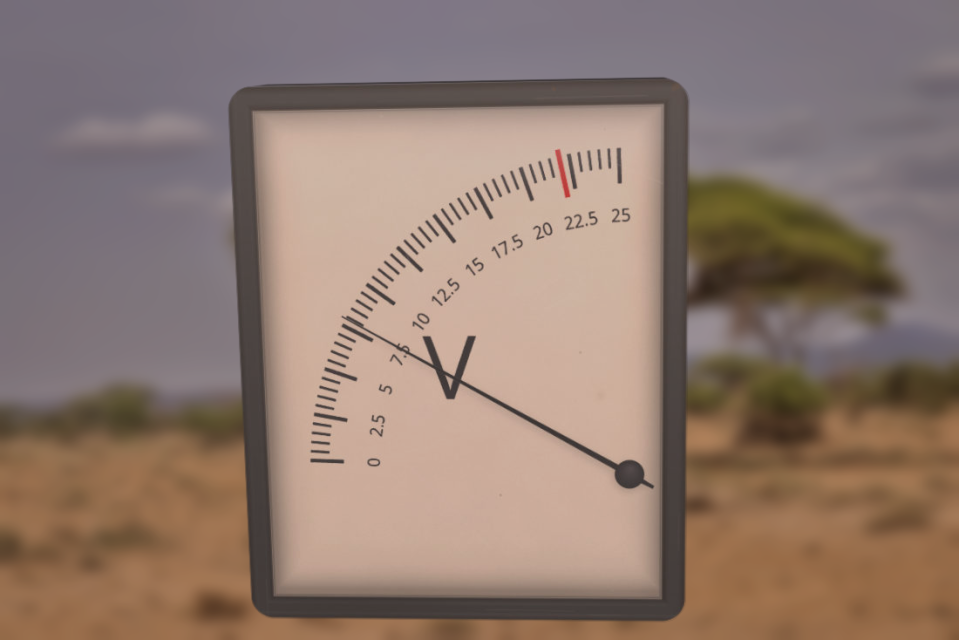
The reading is 8 V
